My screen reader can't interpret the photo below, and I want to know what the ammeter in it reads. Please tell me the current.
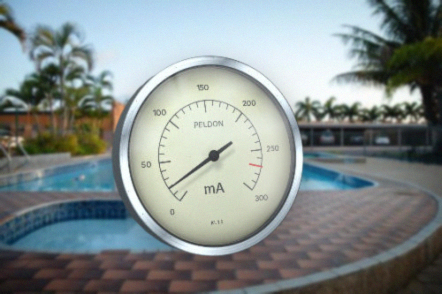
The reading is 20 mA
